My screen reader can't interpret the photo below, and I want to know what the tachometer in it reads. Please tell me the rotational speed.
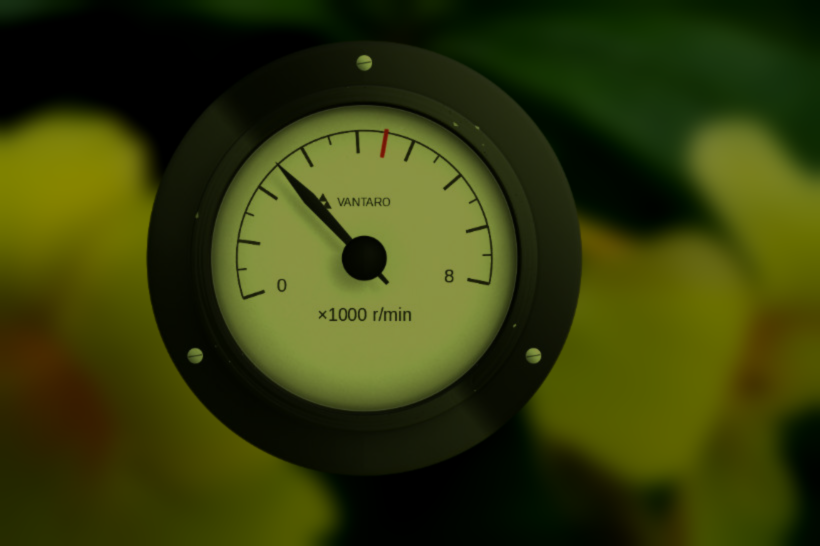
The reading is 2500 rpm
